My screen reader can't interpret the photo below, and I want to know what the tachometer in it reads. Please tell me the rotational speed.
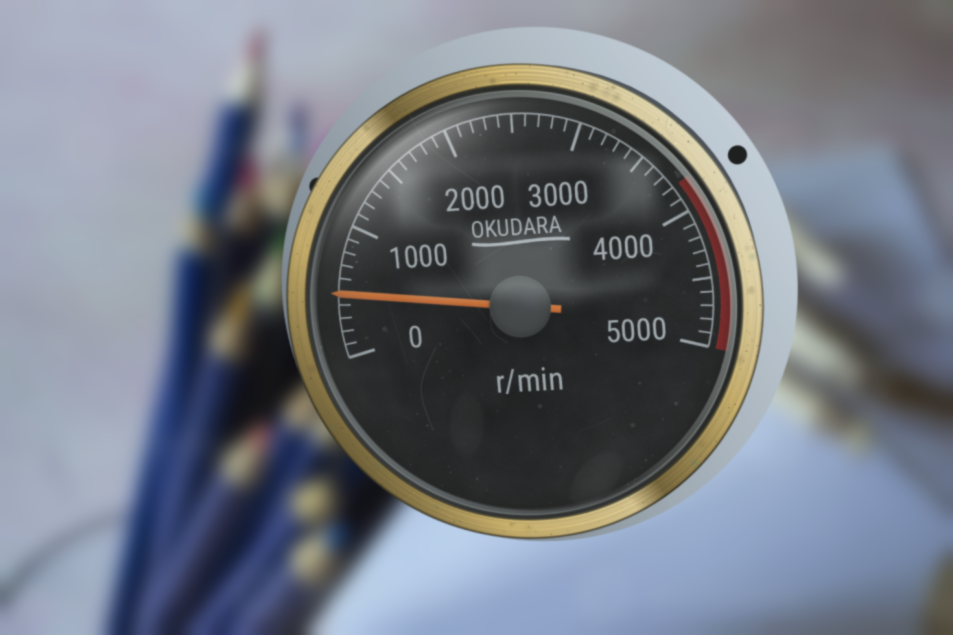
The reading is 500 rpm
